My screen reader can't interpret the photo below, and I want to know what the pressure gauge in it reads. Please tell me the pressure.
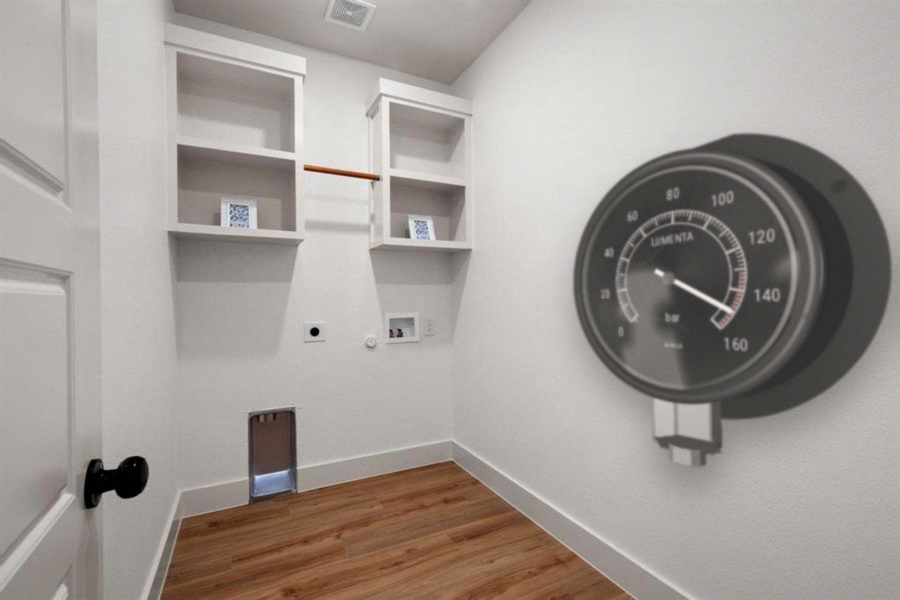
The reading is 150 bar
